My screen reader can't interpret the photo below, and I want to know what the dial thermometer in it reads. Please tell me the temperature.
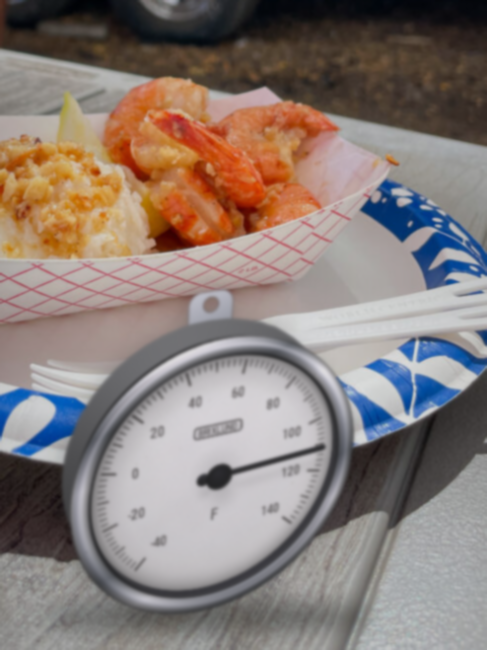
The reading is 110 °F
